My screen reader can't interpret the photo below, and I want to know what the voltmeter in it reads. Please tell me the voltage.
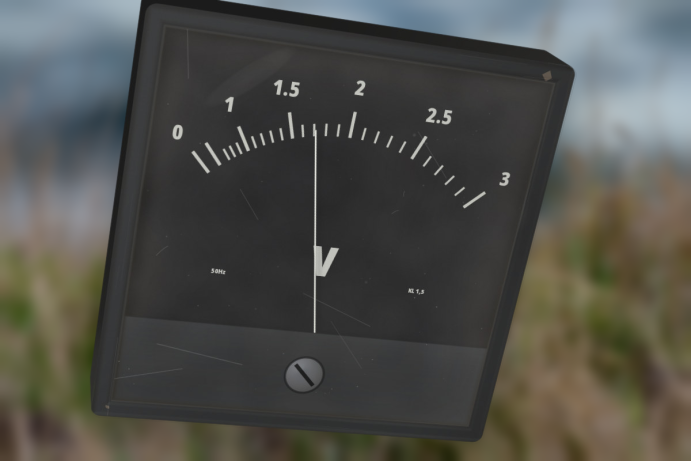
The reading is 1.7 V
